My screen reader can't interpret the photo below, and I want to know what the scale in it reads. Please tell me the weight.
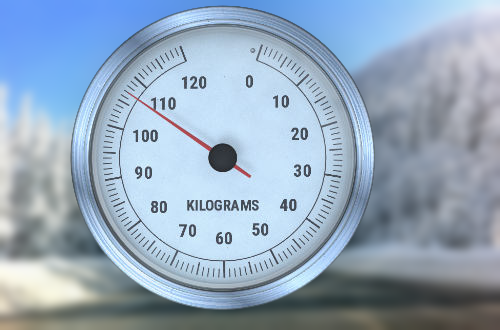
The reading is 107 kg
